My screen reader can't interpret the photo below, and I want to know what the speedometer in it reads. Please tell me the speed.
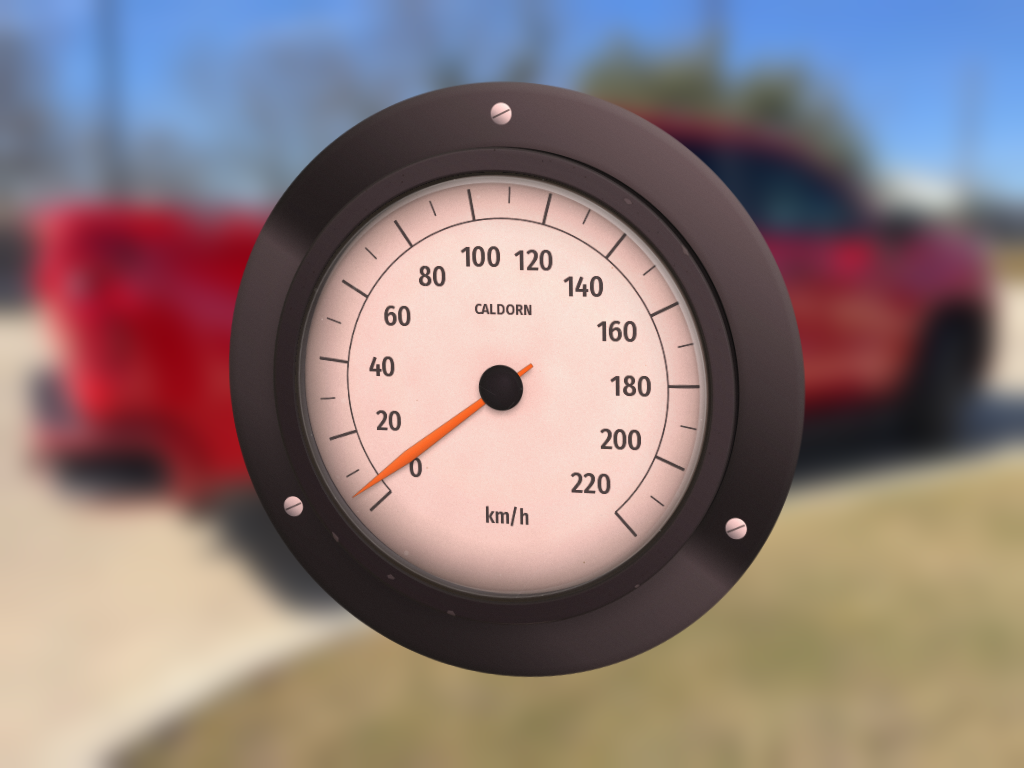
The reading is 5 km/h
